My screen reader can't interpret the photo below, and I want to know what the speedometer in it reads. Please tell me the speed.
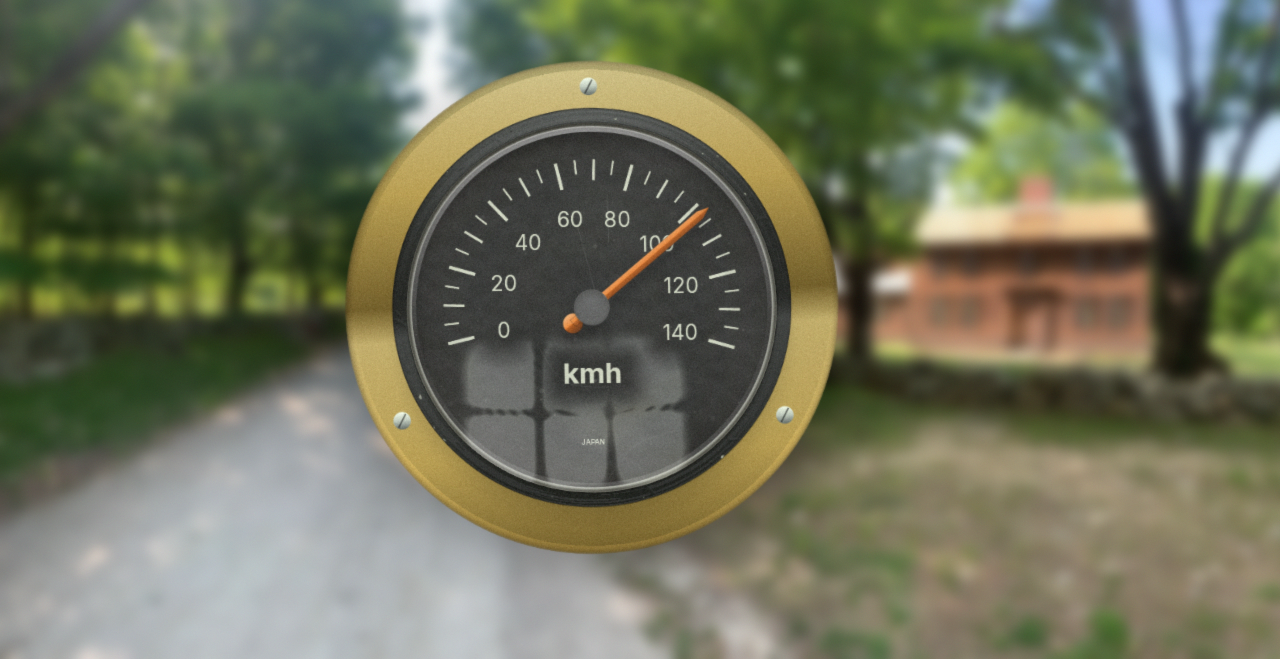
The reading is 102.5 km/h
